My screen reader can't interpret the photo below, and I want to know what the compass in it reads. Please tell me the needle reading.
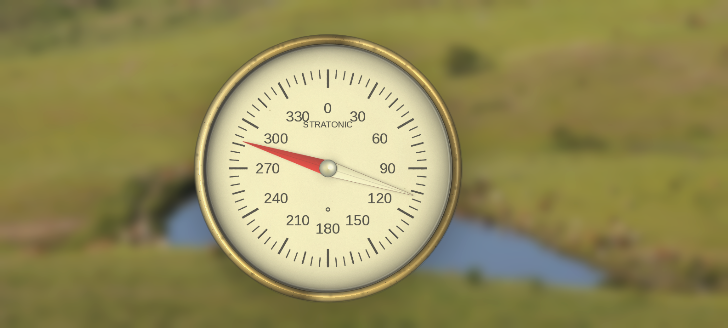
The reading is 287.5 °
